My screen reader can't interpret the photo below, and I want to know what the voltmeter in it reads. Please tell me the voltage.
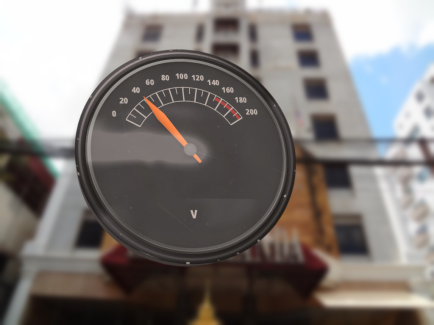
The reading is 40 V
